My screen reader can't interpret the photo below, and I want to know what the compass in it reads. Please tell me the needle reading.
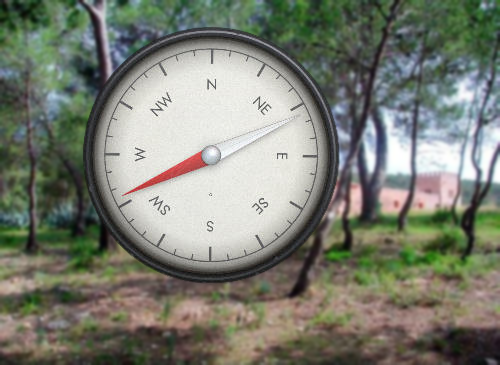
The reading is 245 °
